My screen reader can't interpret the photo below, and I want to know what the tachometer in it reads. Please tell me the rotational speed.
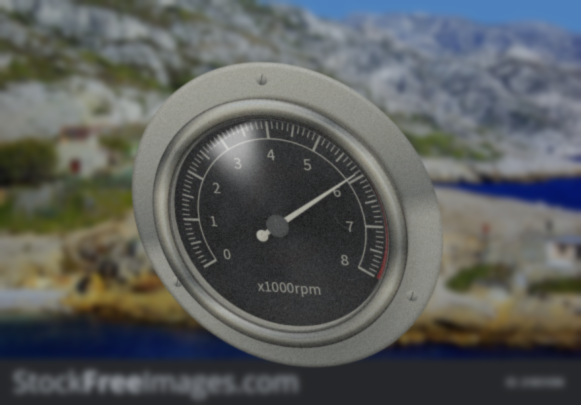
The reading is 5900 rpm
